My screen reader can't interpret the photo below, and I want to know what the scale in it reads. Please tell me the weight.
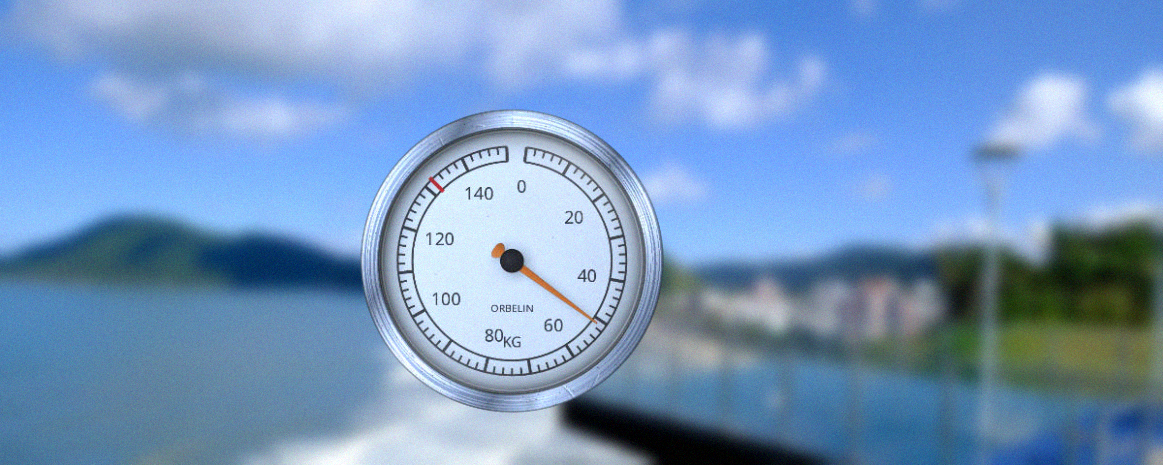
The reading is 51 kg
